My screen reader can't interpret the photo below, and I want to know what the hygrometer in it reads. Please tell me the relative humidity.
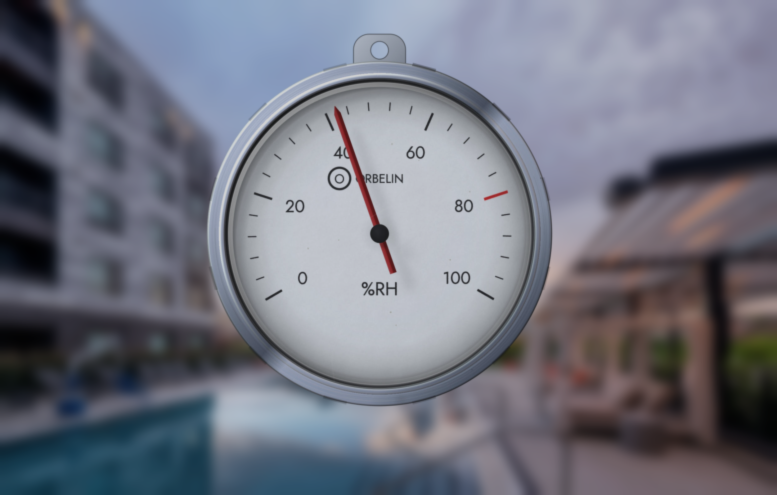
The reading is 42 %
